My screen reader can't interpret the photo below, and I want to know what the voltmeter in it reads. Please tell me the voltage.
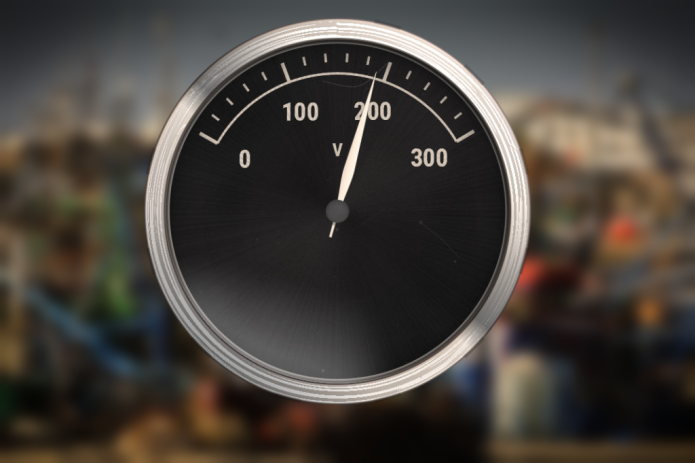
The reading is 190 V
